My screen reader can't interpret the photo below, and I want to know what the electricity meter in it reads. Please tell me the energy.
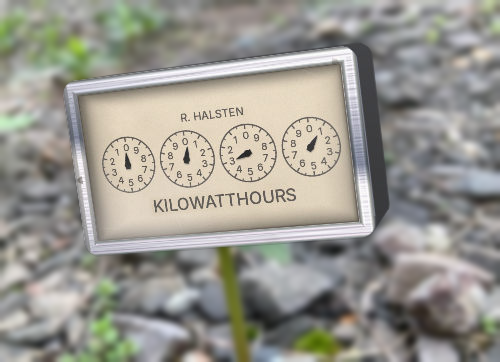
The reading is 31 kWh
